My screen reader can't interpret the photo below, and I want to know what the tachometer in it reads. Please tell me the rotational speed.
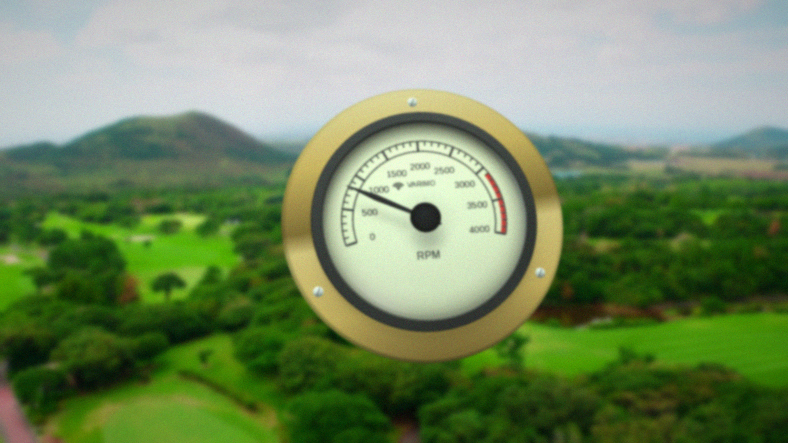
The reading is 800 rpm
